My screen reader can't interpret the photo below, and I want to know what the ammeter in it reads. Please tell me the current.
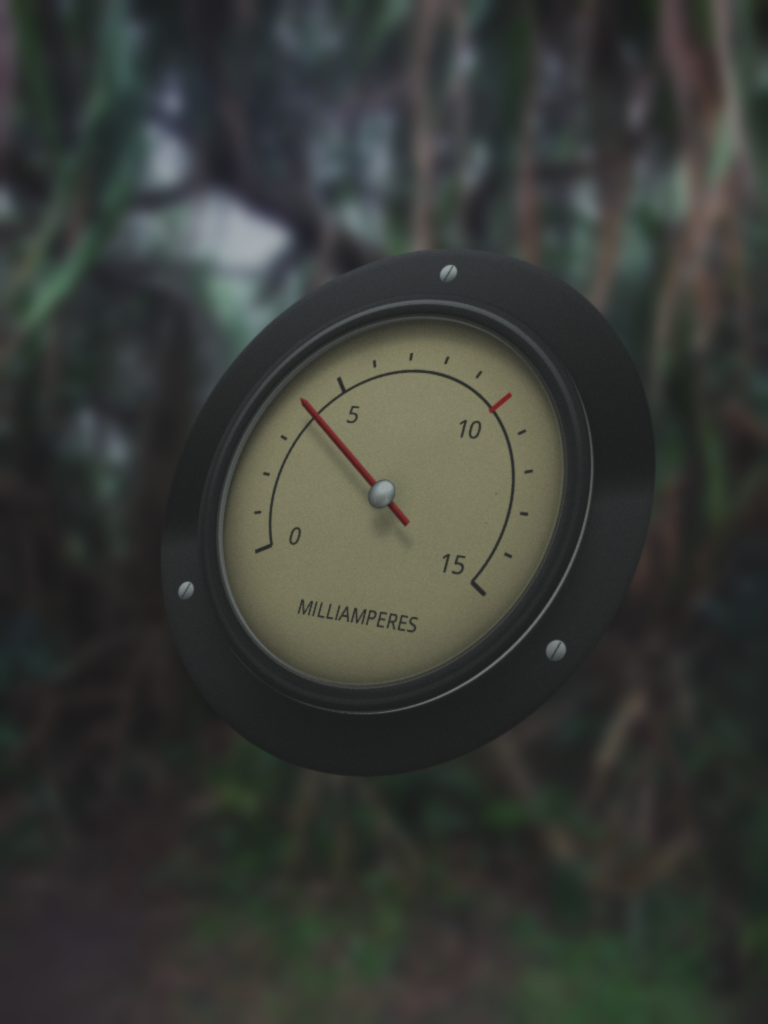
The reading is 4 mA
